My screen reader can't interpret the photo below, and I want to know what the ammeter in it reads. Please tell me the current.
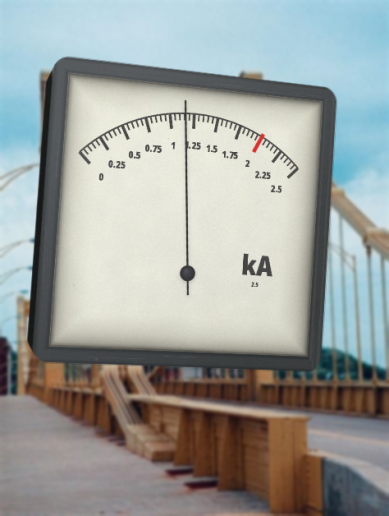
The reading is 1.15 kA
